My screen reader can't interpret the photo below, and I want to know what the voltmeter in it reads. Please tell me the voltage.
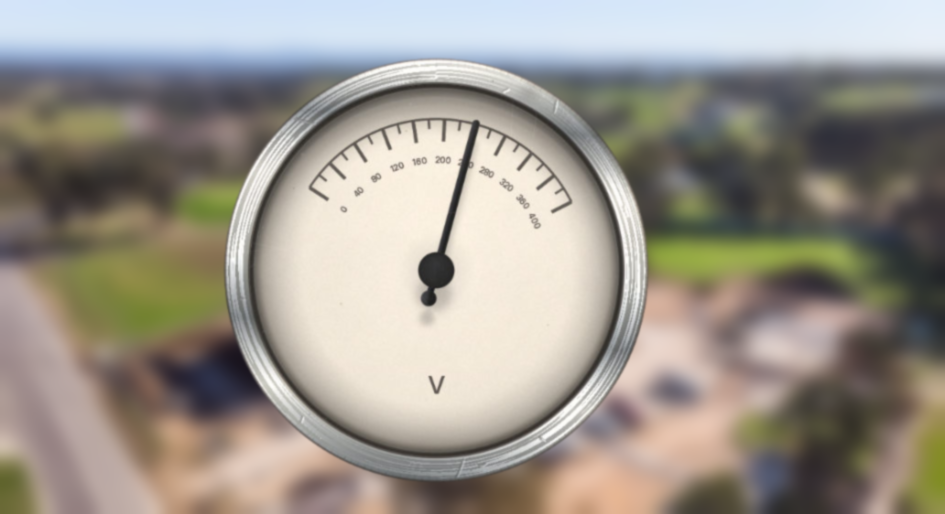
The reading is 240 V
